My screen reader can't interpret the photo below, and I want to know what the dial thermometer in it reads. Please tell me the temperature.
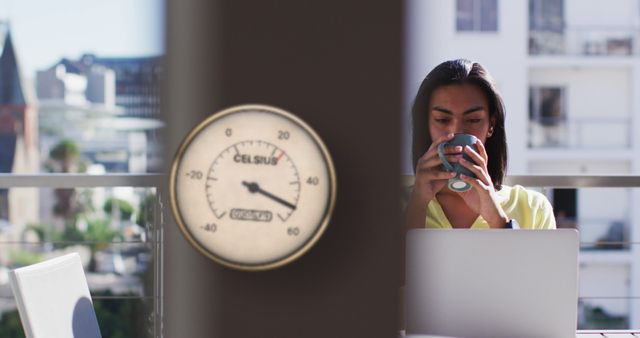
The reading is 52 °C
